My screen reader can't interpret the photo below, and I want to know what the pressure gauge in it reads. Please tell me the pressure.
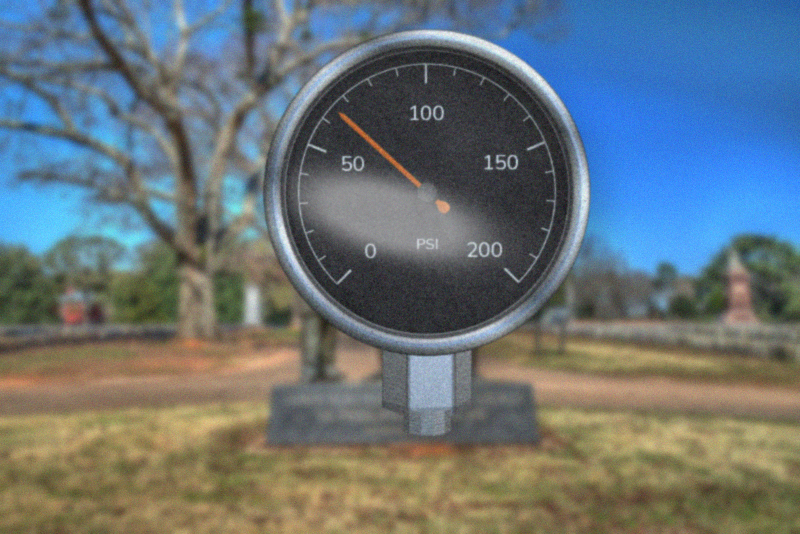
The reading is 65 psi
